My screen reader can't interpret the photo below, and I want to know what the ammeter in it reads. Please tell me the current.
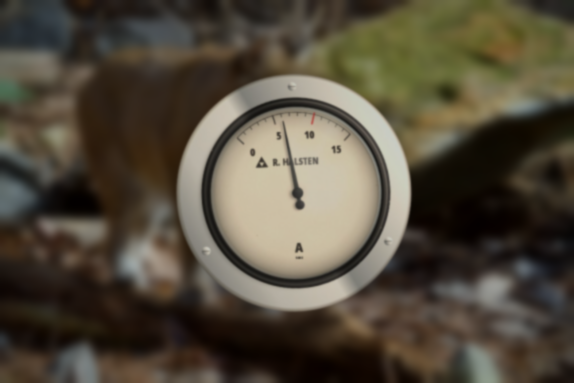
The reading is 6 A
